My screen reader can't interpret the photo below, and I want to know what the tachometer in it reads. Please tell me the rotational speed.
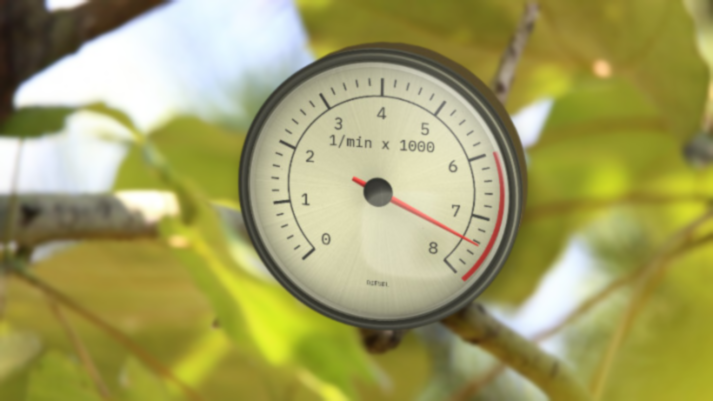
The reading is 7400 rpm
